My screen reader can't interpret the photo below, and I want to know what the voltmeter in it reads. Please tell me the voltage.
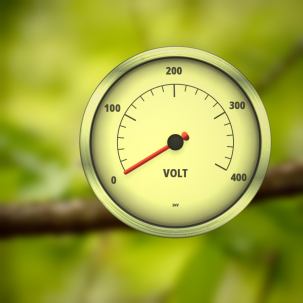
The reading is 0 V
